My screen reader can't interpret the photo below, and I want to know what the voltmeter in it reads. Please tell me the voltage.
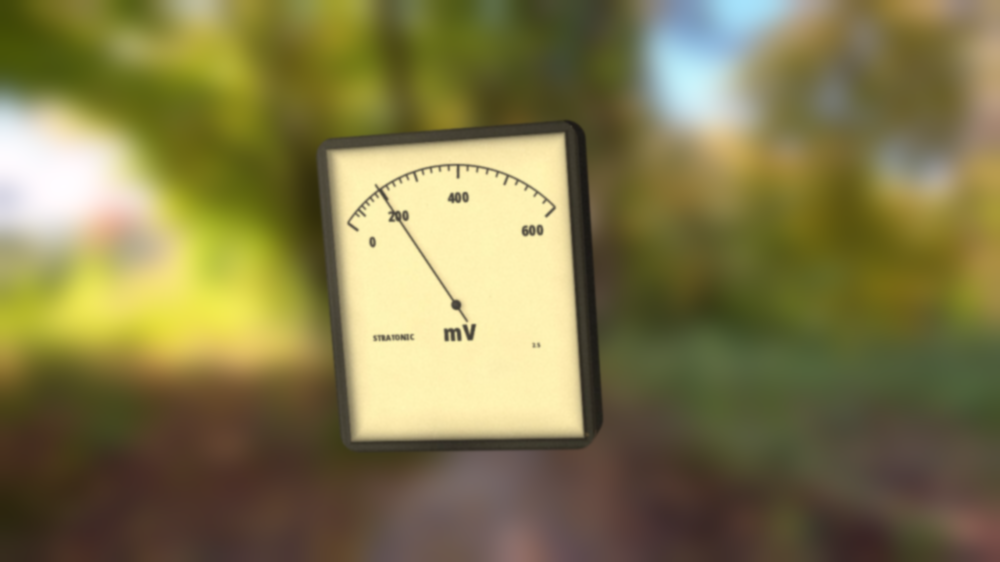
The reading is 200 mV
